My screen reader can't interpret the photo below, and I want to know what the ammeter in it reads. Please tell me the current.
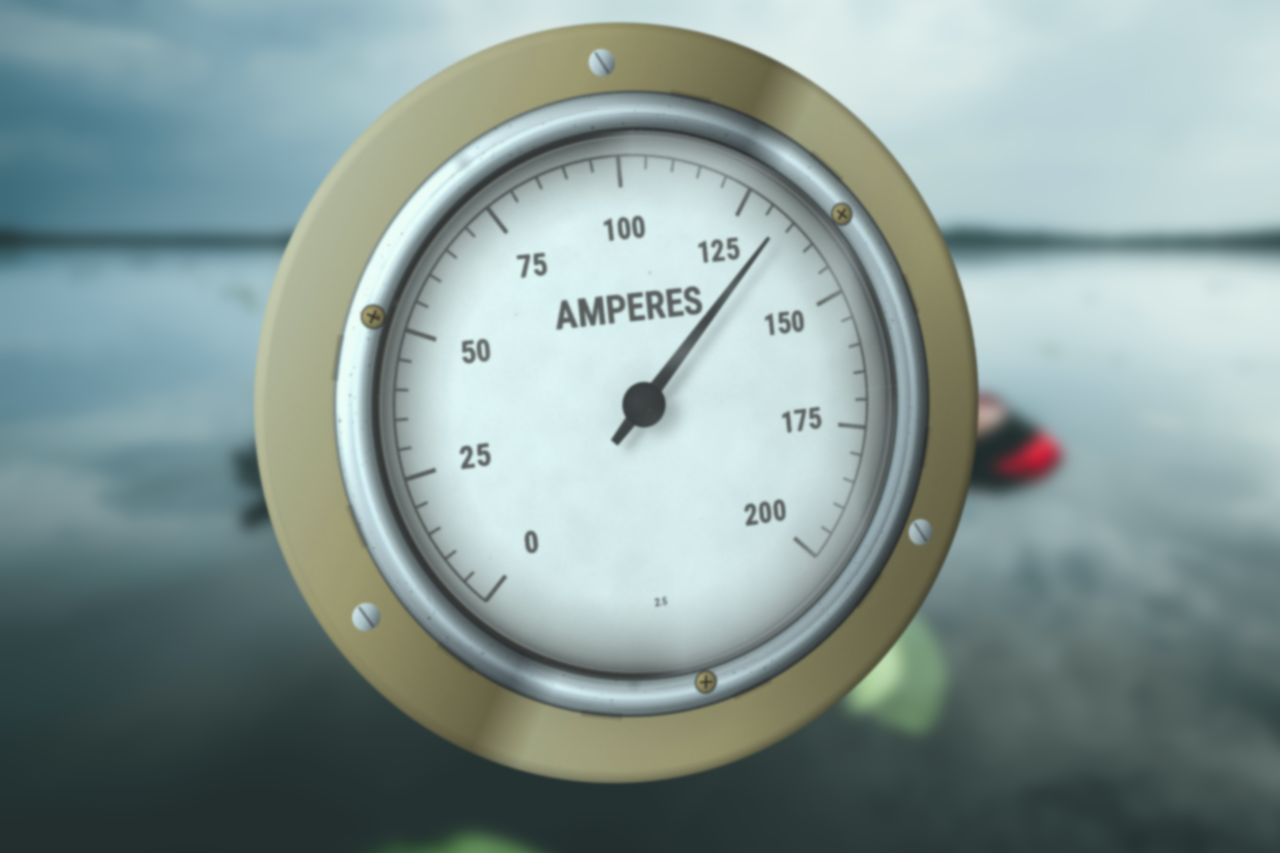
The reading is 132.5 A
